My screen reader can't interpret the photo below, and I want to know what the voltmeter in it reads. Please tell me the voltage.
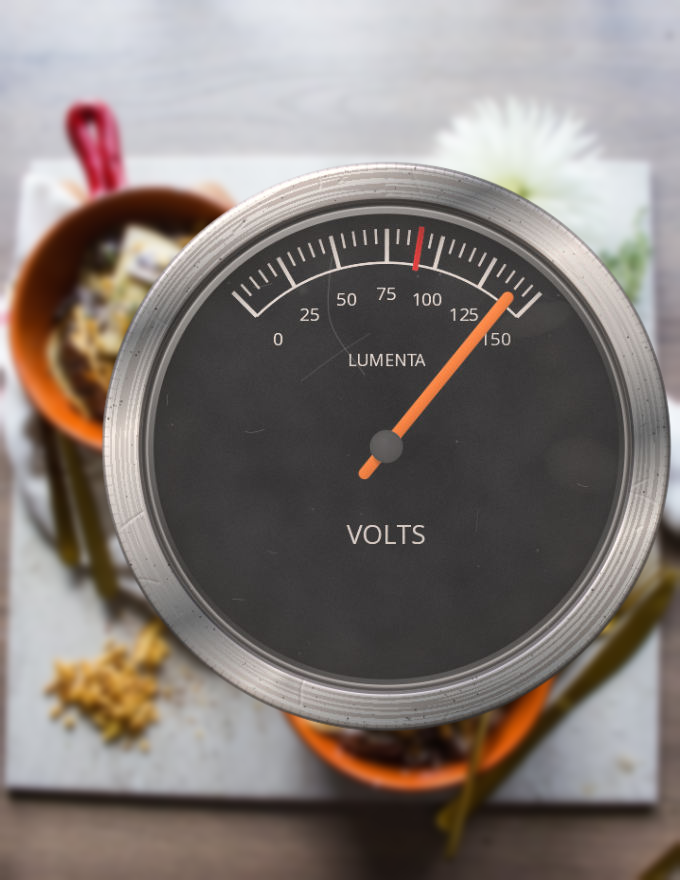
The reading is 140 V
